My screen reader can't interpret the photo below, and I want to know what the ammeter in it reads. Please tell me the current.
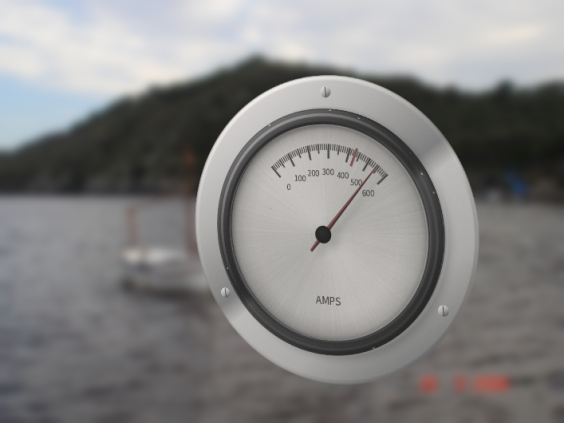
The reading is 550 A
